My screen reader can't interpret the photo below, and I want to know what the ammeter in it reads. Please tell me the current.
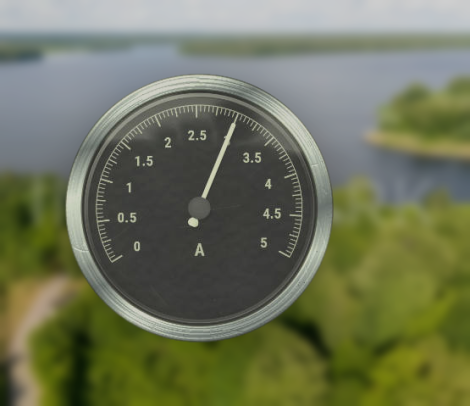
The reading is 3 A
